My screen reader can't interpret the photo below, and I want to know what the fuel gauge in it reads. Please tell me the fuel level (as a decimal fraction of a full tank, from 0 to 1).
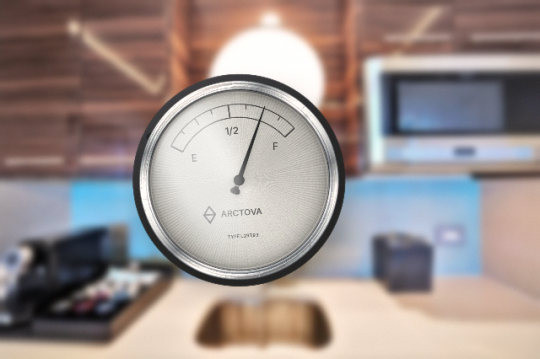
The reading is 0.75
